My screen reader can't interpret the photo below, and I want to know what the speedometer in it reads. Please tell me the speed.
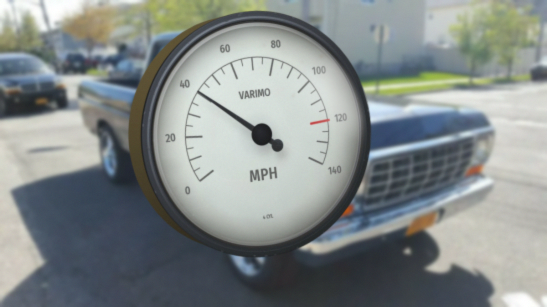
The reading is 40 mph
